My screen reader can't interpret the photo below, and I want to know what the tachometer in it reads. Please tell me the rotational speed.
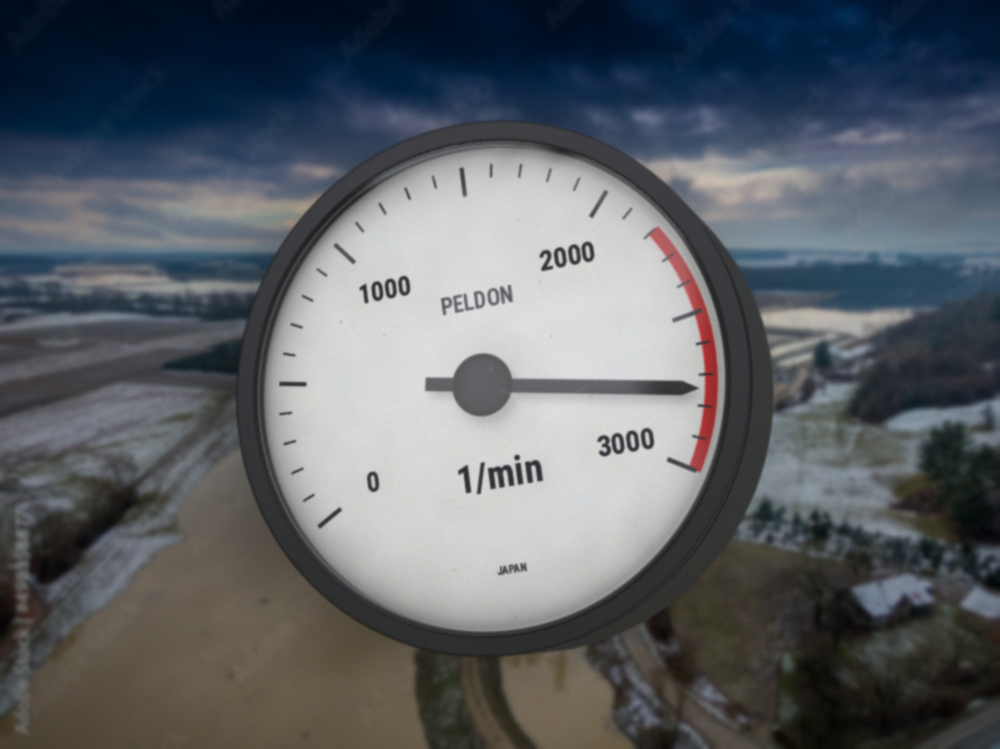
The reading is 2750 rpm
